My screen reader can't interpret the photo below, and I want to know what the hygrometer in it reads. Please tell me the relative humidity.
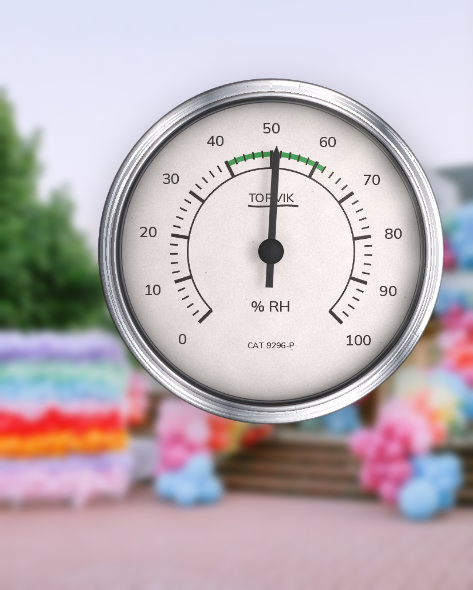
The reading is 51 %
